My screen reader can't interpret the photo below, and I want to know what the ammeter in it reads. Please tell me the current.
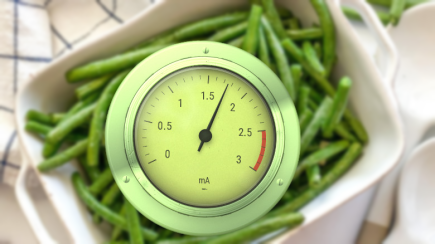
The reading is 1.75 mA
